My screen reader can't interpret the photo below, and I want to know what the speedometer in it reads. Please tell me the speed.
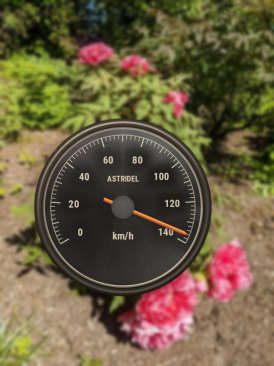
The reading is 136 km/h
